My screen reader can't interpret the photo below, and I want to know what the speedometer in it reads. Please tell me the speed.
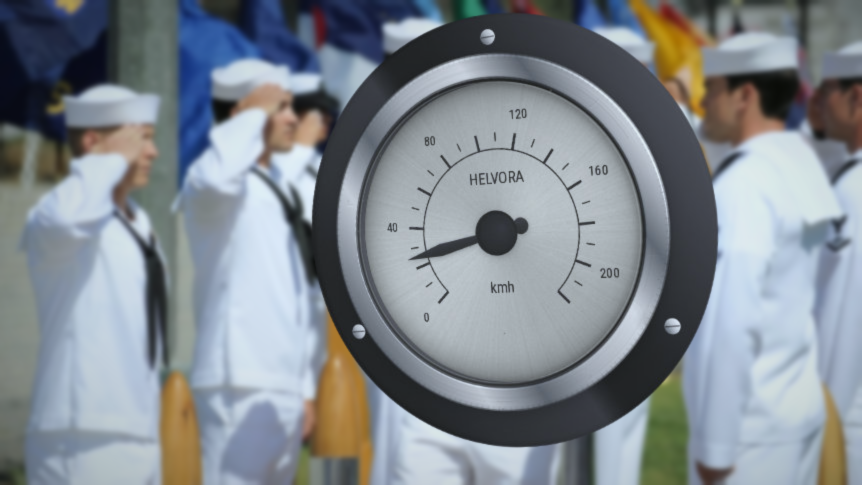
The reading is 25 km/h
